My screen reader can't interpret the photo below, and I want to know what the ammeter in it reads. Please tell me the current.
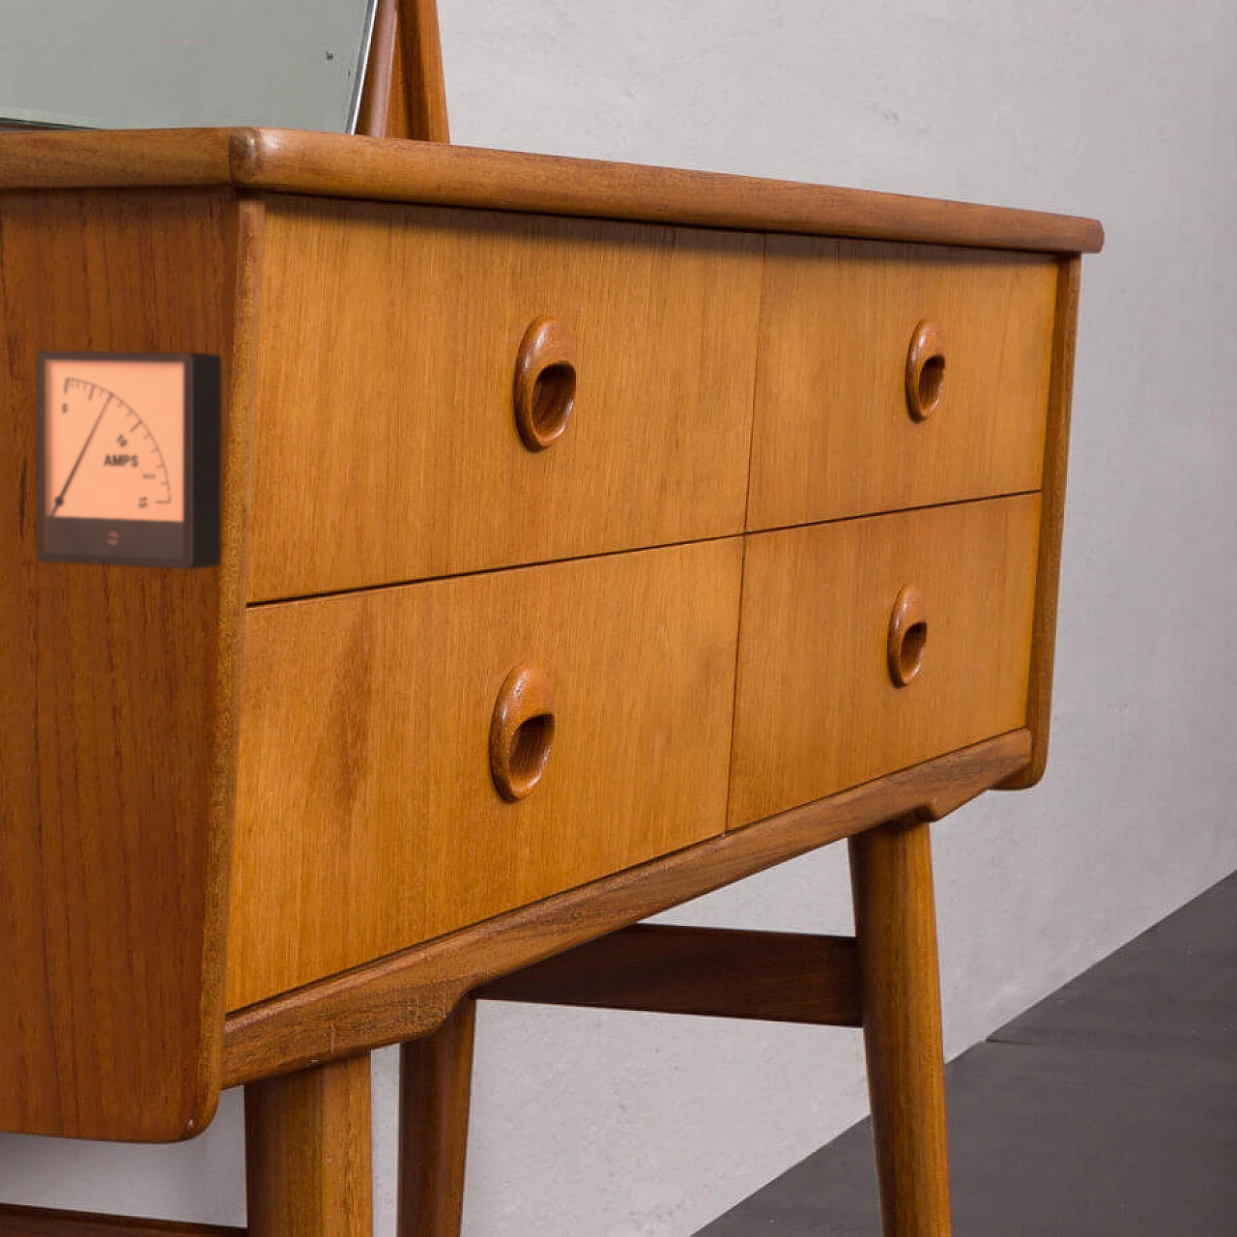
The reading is 7 A
